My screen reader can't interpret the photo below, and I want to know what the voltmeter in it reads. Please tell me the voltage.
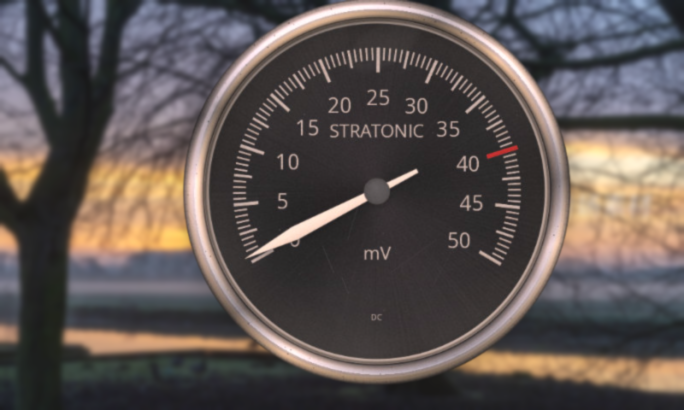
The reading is 0.5 mV
